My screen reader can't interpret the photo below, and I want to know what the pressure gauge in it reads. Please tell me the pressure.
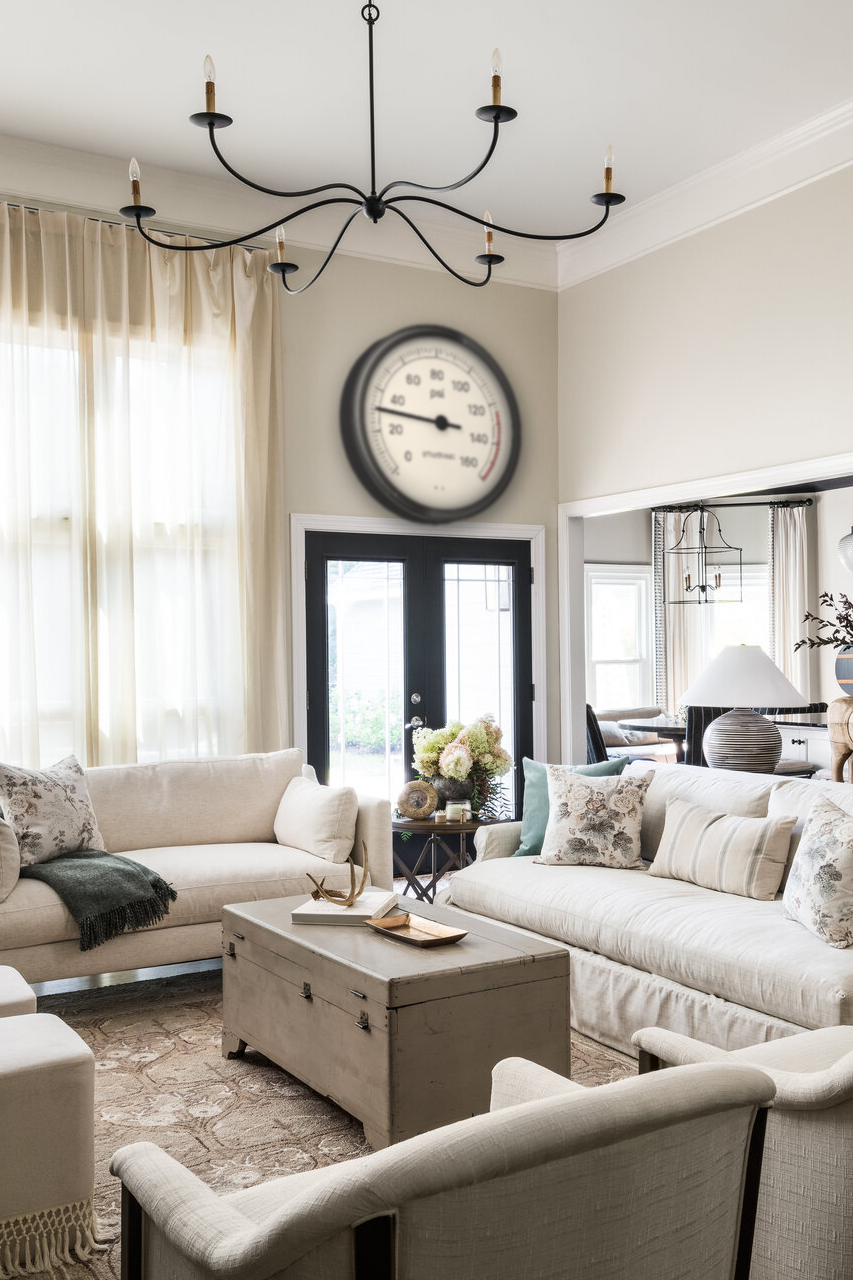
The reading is 30 psi
